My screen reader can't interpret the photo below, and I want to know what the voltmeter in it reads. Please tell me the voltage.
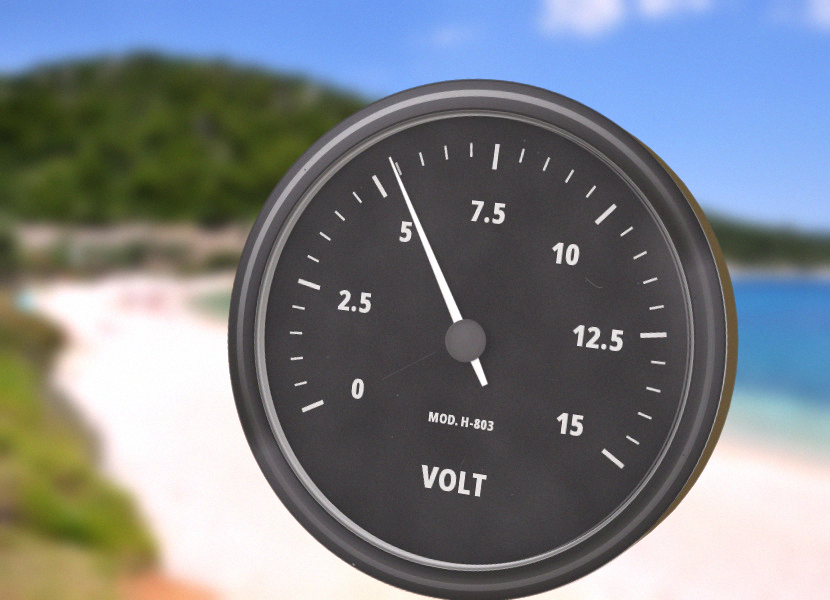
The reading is 5.5 V
